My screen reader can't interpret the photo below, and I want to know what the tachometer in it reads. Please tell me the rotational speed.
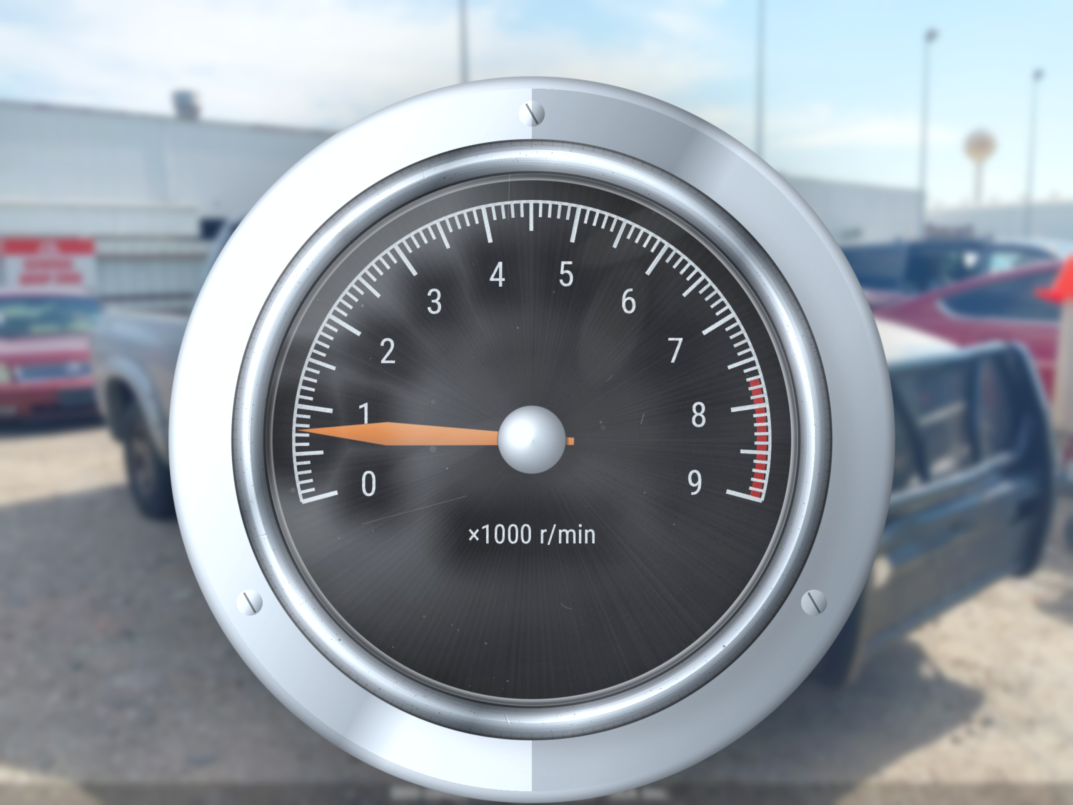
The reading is 750 rpm
